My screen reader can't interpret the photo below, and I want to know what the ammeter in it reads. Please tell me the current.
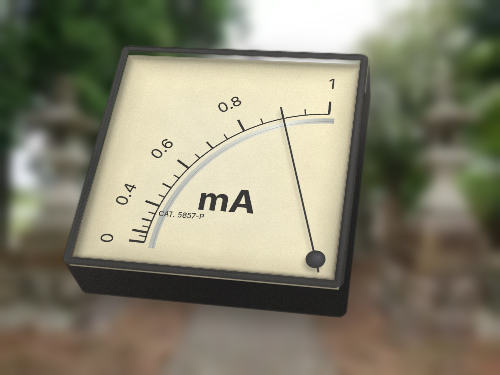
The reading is 0.9 mA
